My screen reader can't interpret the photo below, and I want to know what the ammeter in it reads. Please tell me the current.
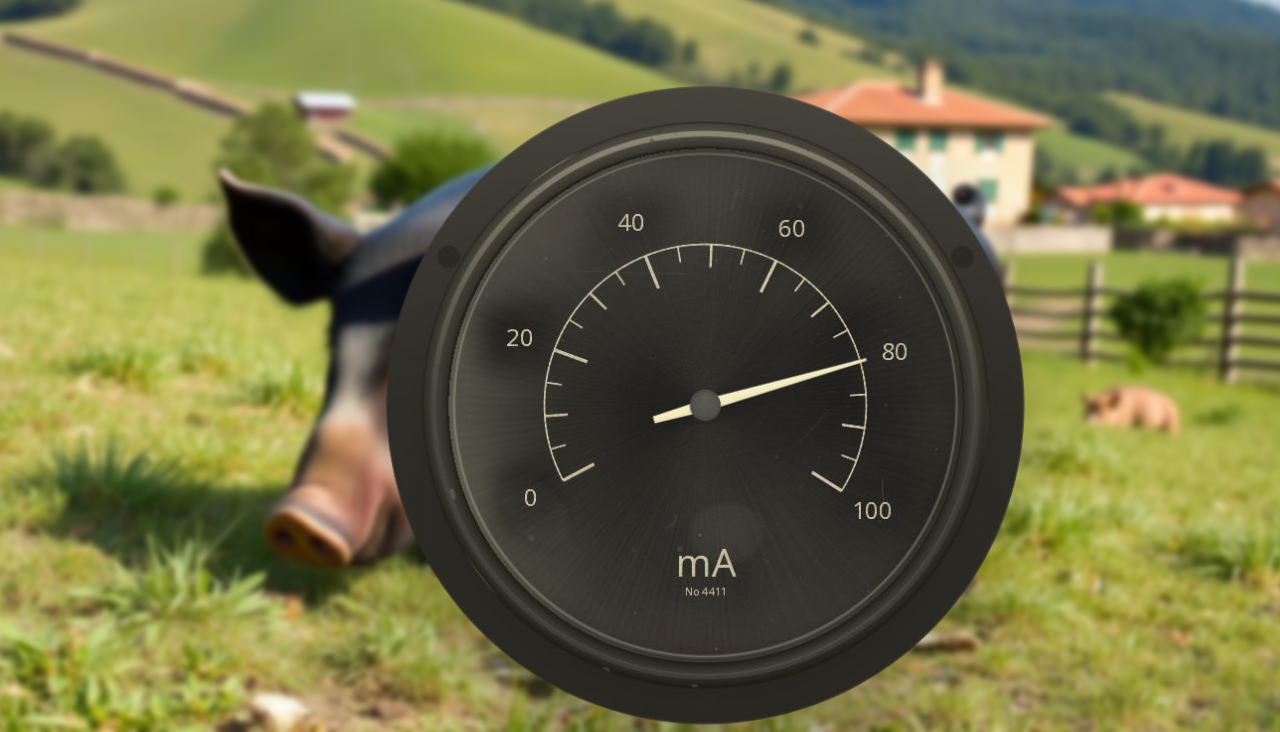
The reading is 80 mA
